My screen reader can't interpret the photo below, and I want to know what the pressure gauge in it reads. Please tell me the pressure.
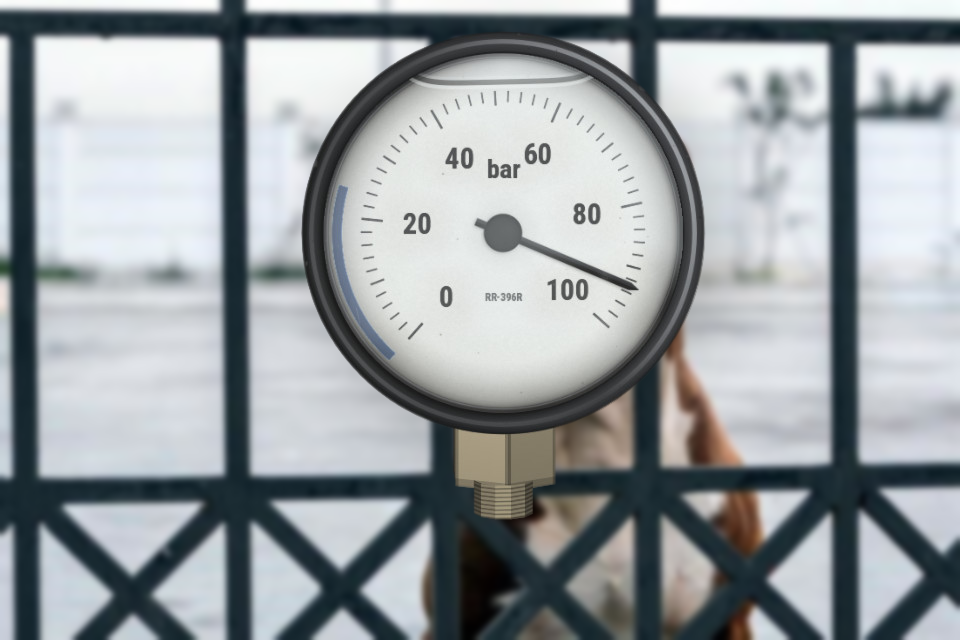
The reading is 93 bar
